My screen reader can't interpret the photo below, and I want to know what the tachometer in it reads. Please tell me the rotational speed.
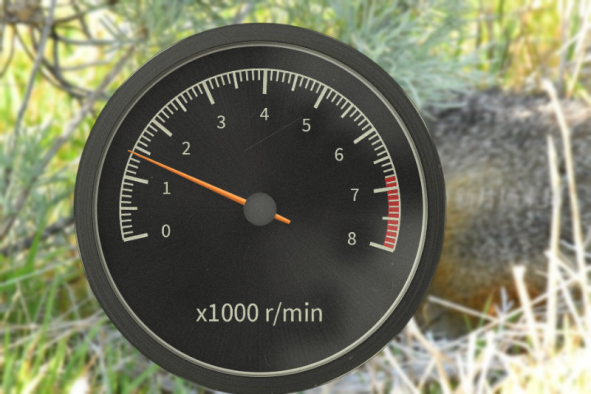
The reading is 1400 rpm
